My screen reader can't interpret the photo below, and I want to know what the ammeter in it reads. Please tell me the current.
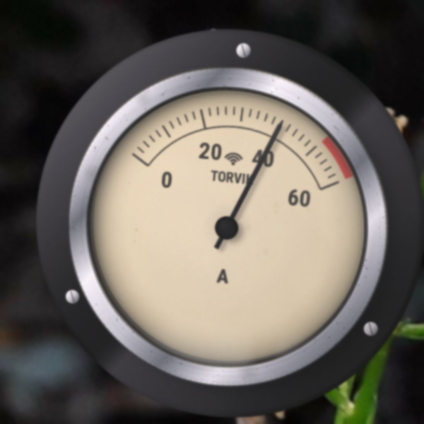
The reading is 40 A
